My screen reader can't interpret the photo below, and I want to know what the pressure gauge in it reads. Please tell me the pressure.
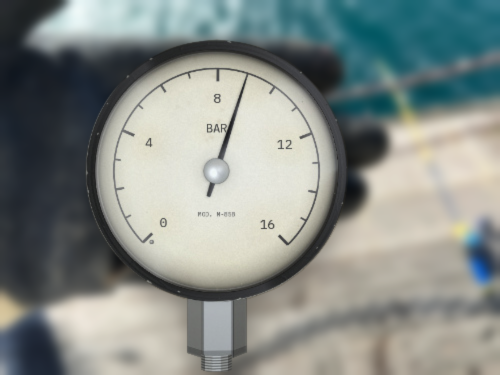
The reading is 9 bar
